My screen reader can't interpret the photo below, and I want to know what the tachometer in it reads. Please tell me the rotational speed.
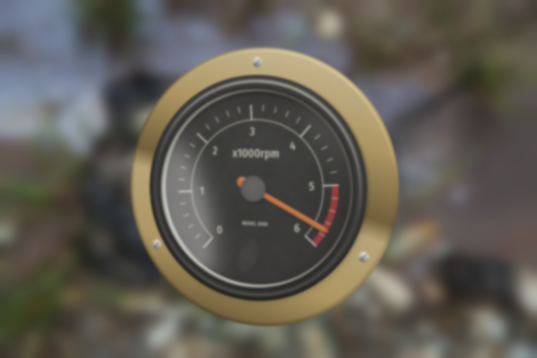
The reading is 5700 rpm
